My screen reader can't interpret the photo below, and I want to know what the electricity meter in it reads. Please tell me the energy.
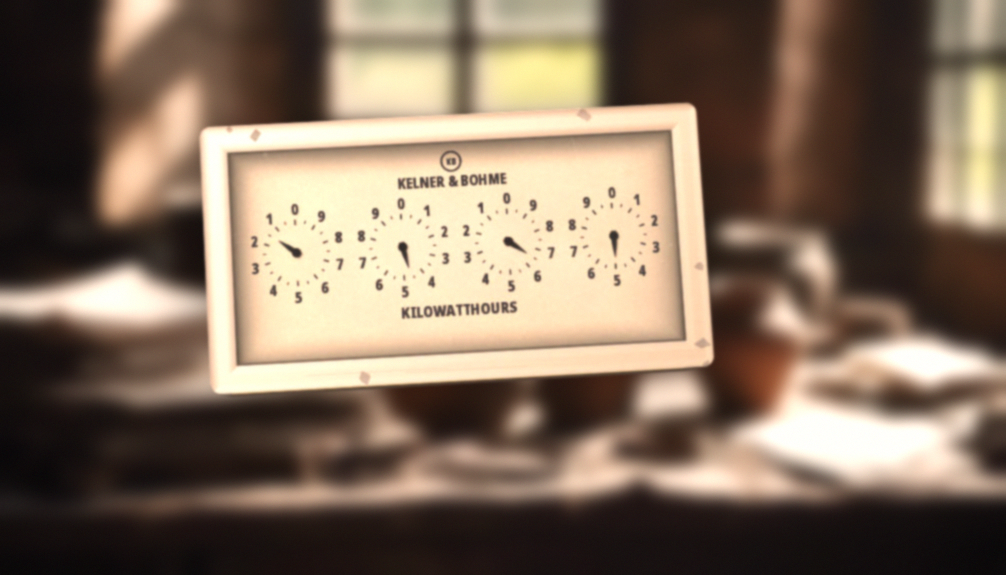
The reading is 1465 kWh
